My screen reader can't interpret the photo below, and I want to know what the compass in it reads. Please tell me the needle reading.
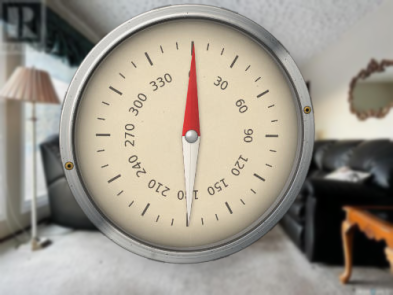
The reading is 0 °
